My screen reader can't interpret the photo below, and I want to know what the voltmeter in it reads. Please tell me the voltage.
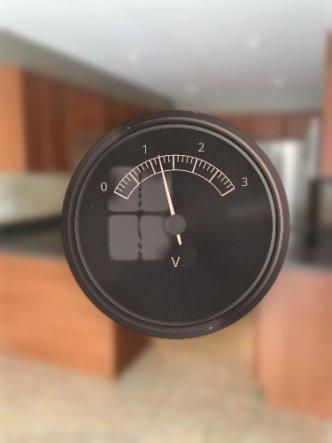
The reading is 1.2 V
